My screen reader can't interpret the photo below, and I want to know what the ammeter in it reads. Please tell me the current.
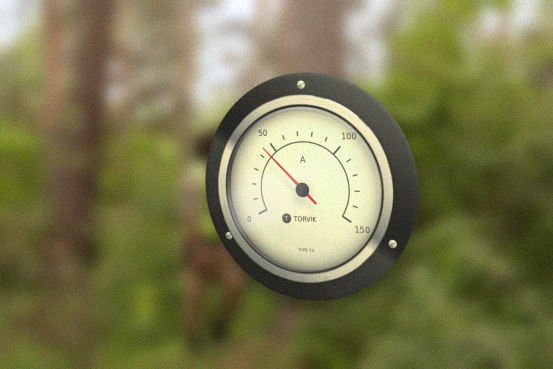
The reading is 45 A
